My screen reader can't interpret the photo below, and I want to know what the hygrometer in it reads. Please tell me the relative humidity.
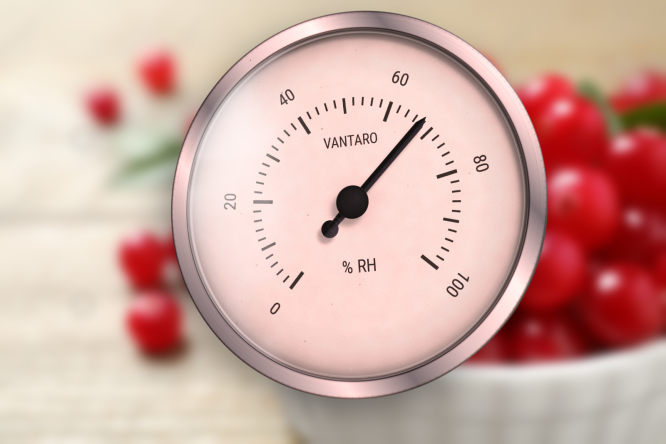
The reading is 68 %
